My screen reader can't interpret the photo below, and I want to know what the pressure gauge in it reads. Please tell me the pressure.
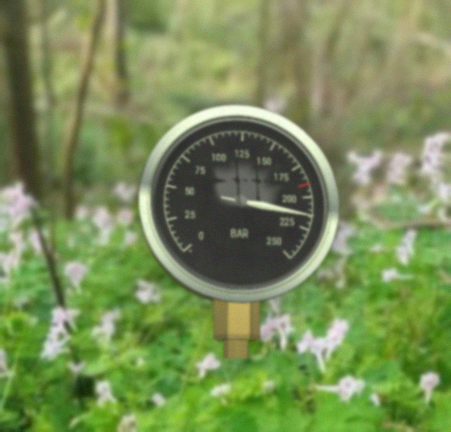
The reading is 215 bar
